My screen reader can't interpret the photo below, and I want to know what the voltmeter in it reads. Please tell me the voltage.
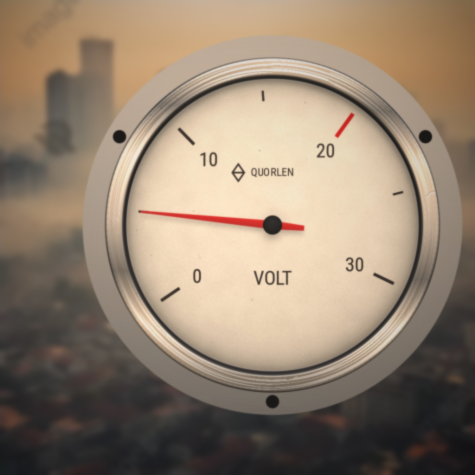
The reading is 5 V
